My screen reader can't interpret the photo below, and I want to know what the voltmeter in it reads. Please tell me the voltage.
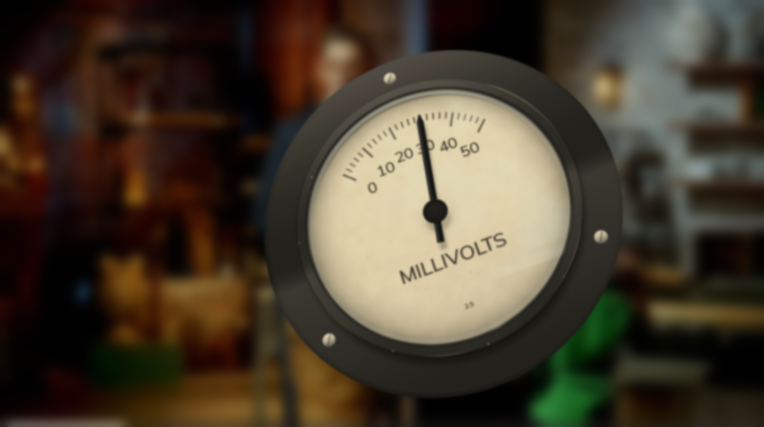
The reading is 30 mV
